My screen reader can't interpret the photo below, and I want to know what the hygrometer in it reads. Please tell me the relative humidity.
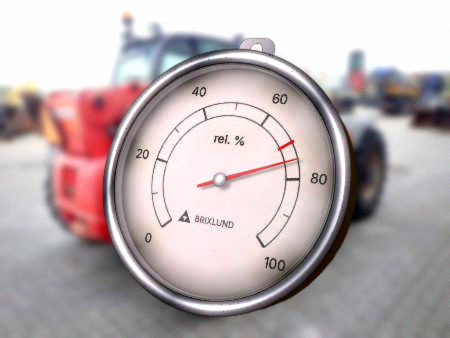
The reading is 75 %
